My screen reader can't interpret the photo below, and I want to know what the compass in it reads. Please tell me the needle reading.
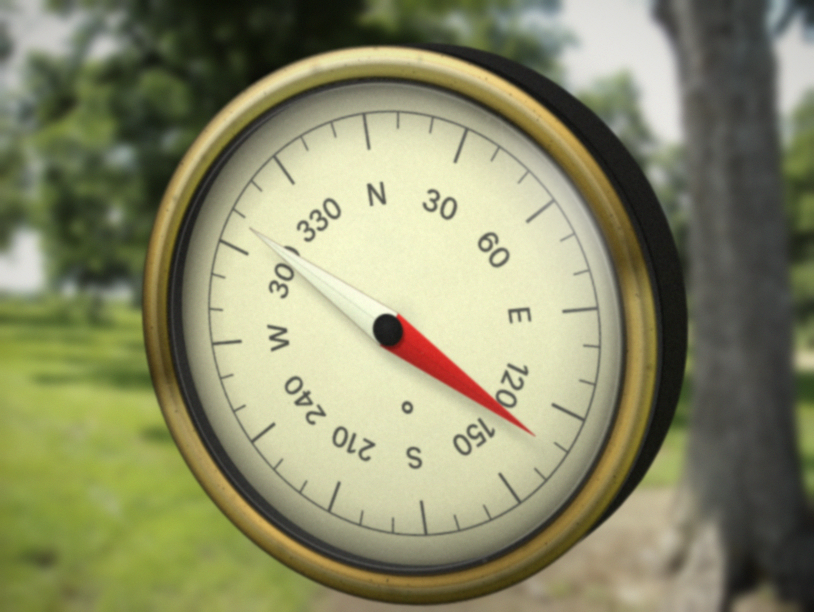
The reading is 130 °
